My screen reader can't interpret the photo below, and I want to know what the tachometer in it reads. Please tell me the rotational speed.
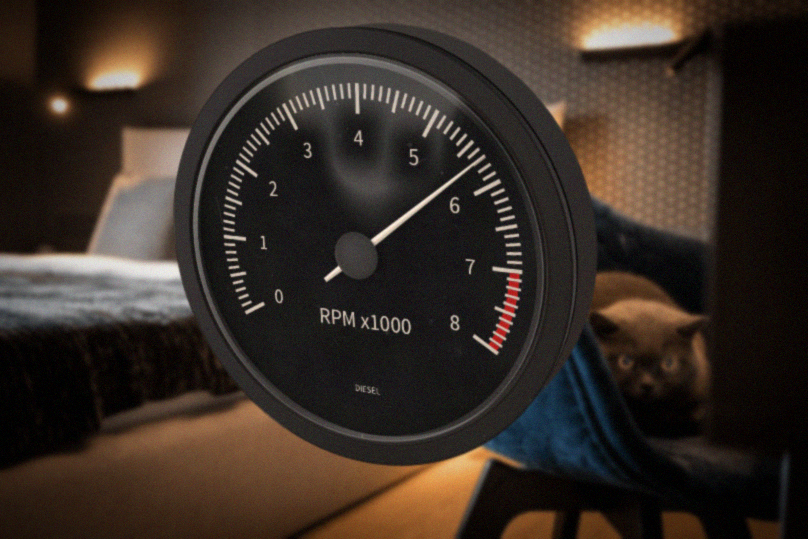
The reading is 5700 rpm
